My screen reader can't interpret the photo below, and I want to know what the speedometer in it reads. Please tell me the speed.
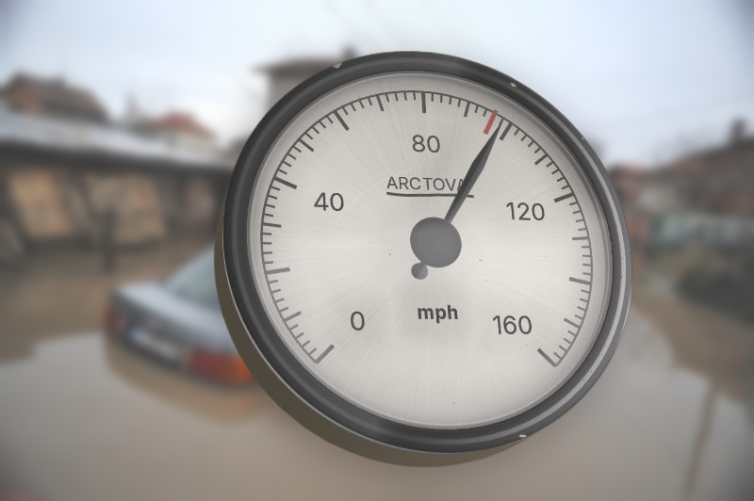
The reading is 98 mph
